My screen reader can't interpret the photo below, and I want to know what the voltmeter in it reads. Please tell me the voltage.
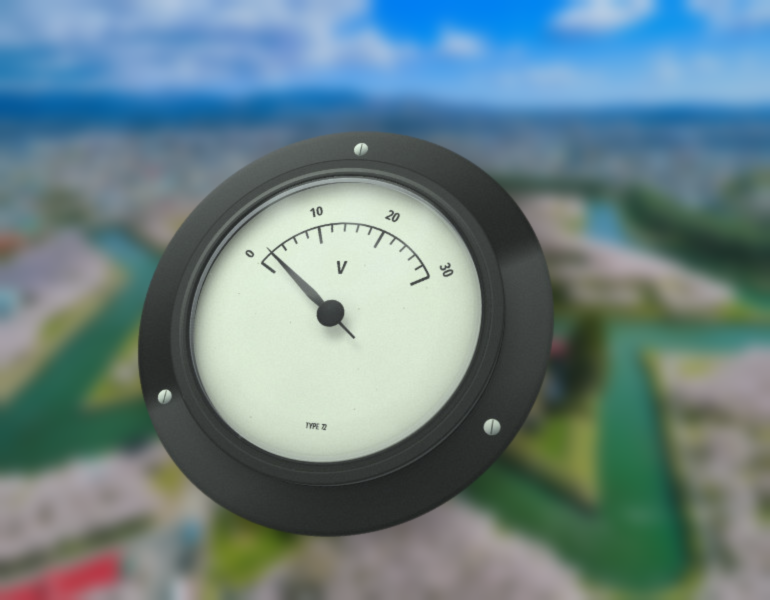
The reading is 2 V
